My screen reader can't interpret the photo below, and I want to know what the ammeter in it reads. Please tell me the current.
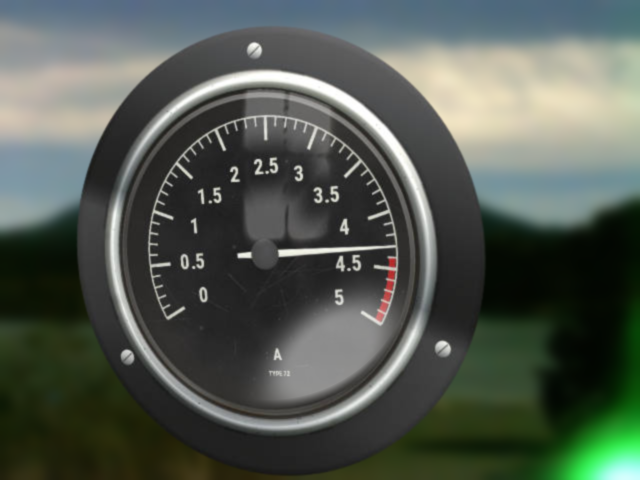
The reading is 4.3 A
